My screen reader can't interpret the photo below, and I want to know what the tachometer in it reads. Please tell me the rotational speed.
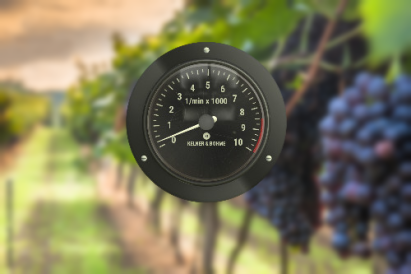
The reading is 250 rpm
